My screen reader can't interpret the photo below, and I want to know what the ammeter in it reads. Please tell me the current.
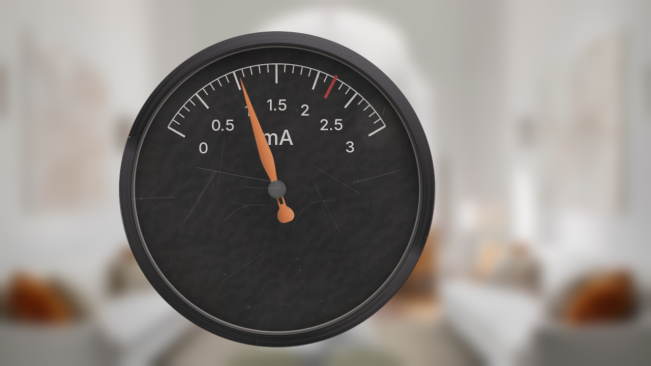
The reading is 1.05 mA
